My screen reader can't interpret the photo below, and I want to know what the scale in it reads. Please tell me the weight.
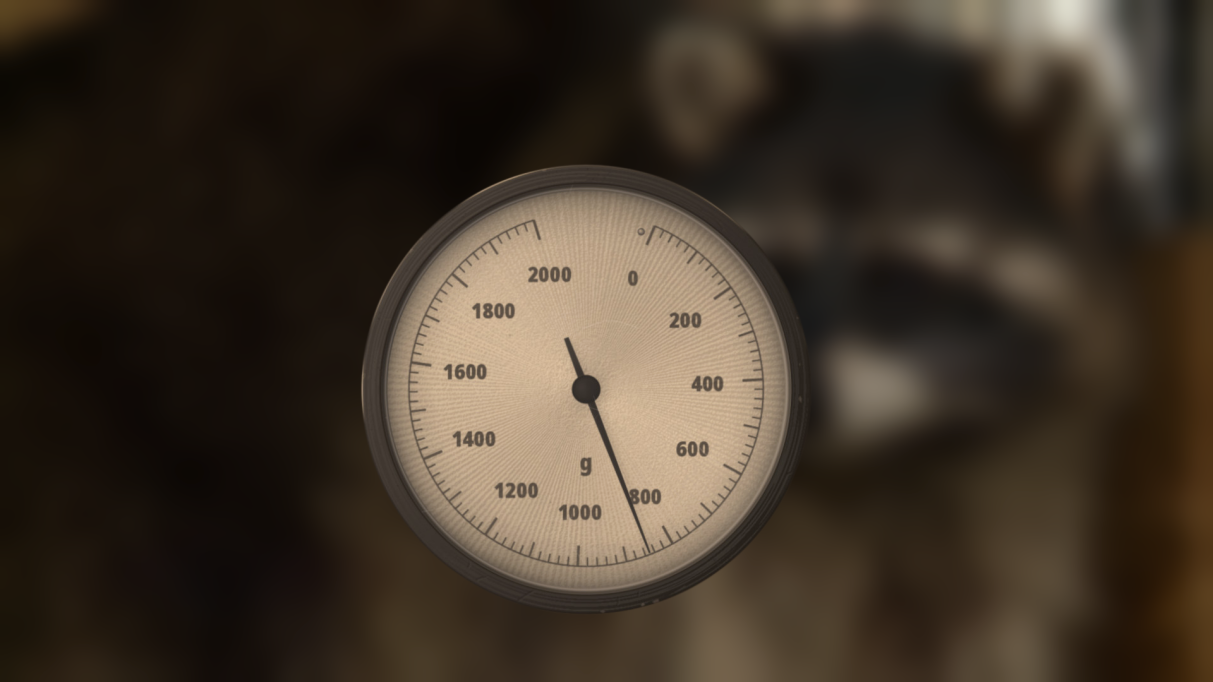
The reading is 850 g
